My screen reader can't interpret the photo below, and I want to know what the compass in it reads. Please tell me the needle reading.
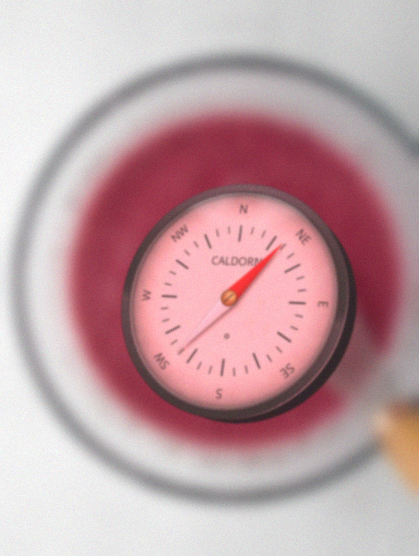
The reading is 40 °
